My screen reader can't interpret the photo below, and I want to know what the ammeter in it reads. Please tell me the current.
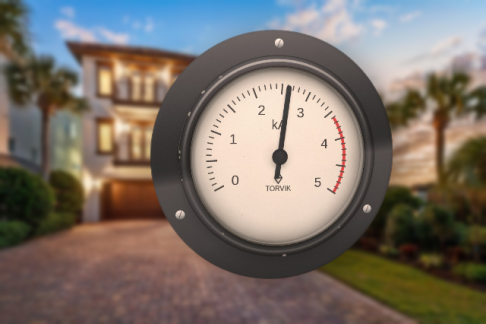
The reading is 2.6 kA
